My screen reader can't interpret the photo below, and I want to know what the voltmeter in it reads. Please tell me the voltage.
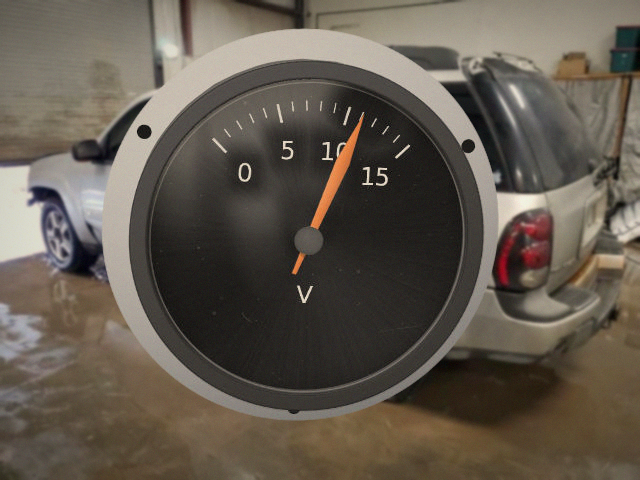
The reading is 11 V
